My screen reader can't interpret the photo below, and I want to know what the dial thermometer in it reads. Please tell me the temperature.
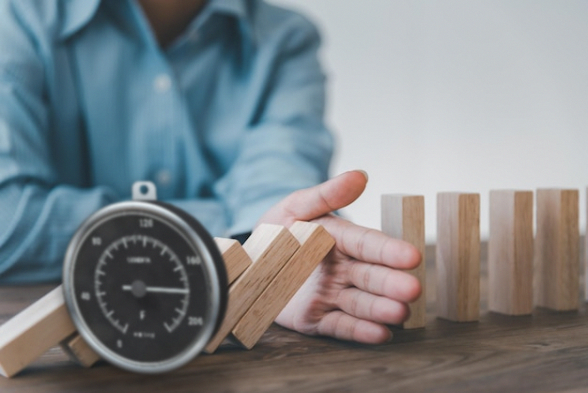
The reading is 180 °F
